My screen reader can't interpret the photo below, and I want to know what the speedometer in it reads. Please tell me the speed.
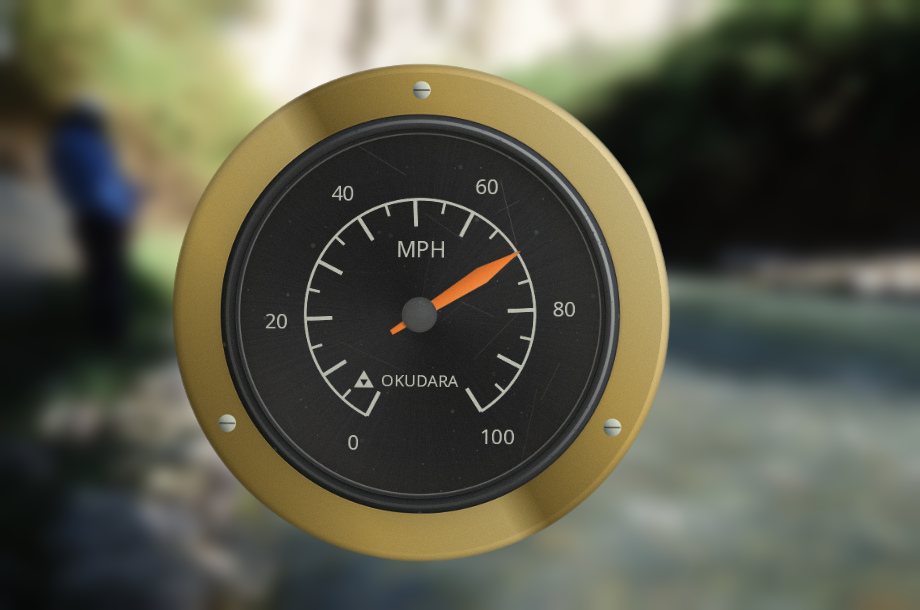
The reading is 70 mph
